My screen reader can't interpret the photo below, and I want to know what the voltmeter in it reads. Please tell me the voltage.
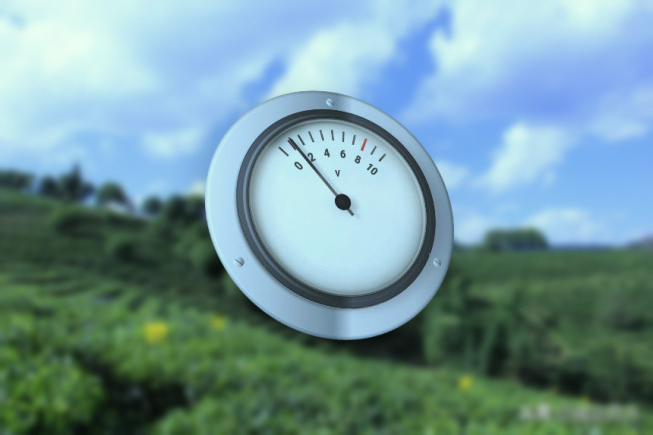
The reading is 1 V
